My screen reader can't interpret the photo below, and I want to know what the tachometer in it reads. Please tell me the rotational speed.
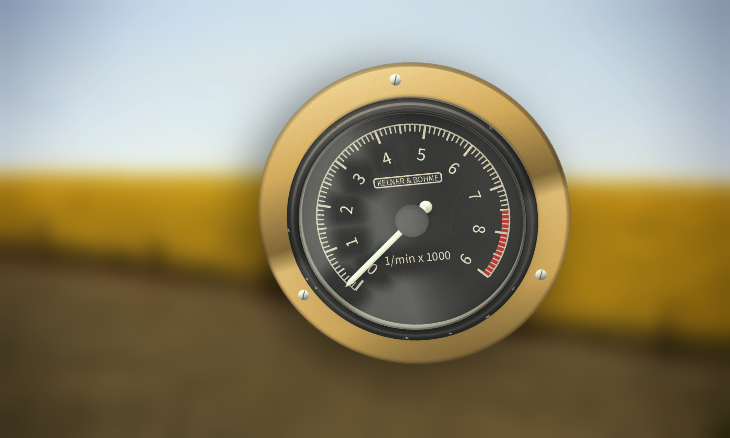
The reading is 200 rpm
